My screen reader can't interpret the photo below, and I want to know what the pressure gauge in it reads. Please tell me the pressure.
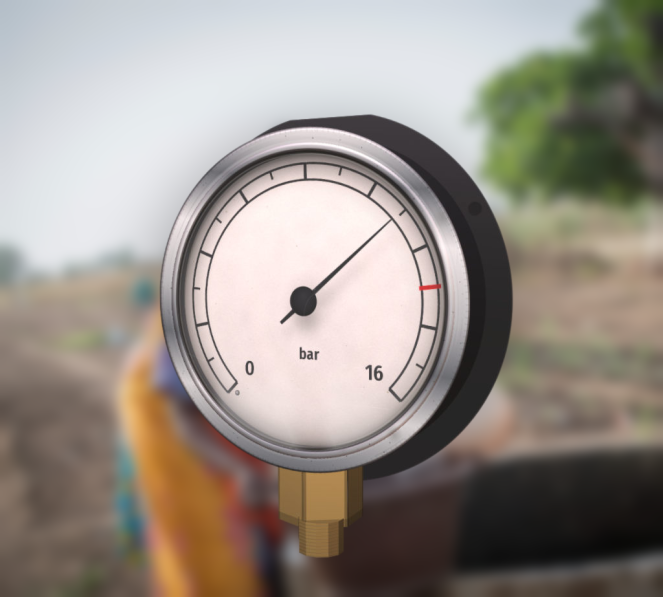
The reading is 11 bar
